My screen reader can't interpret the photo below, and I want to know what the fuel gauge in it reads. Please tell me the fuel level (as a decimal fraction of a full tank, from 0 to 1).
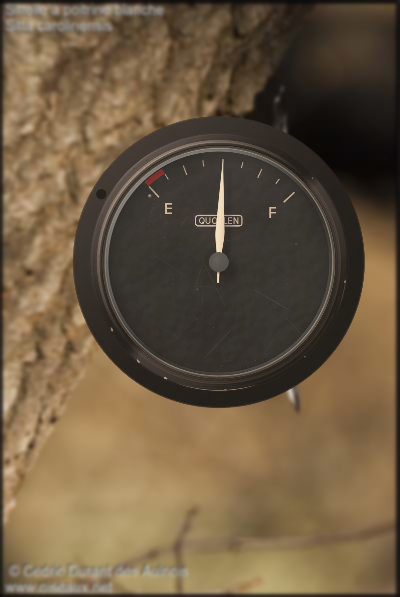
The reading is 0.5
